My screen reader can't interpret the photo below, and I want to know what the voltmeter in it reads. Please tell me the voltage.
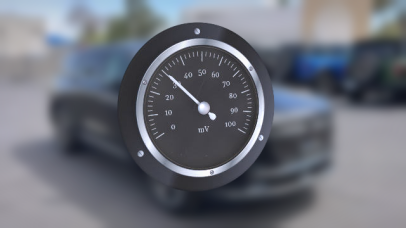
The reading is 30 mV
